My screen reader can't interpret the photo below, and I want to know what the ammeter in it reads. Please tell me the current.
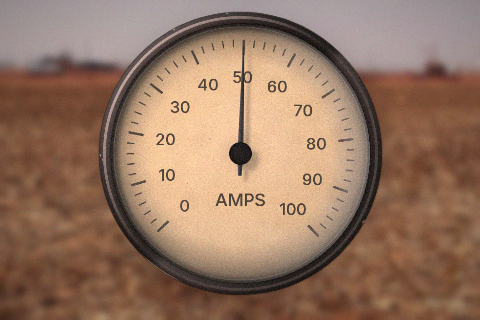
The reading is 50 A
